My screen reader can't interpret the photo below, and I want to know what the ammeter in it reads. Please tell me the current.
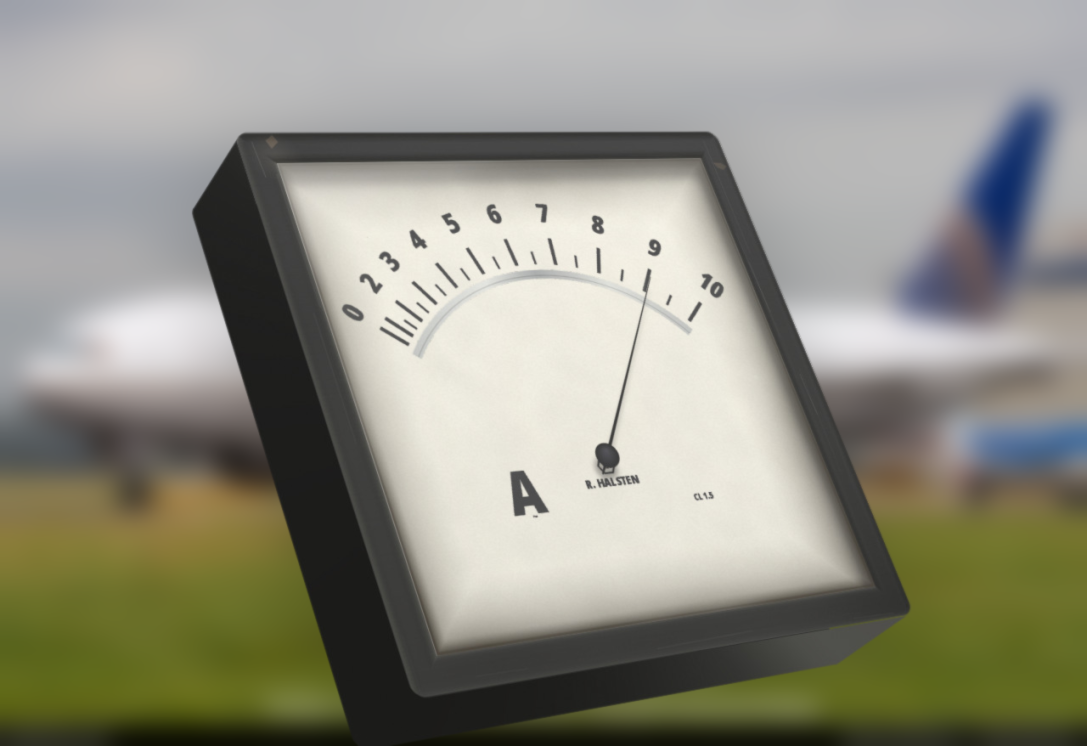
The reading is 9 A
